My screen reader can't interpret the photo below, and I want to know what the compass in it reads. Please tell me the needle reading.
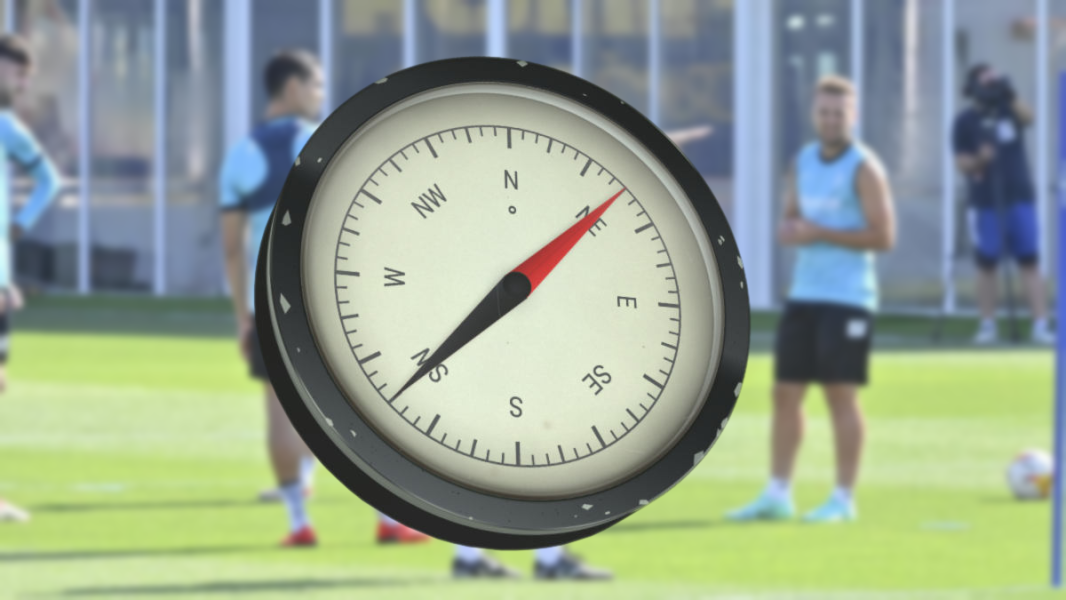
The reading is 45 °
